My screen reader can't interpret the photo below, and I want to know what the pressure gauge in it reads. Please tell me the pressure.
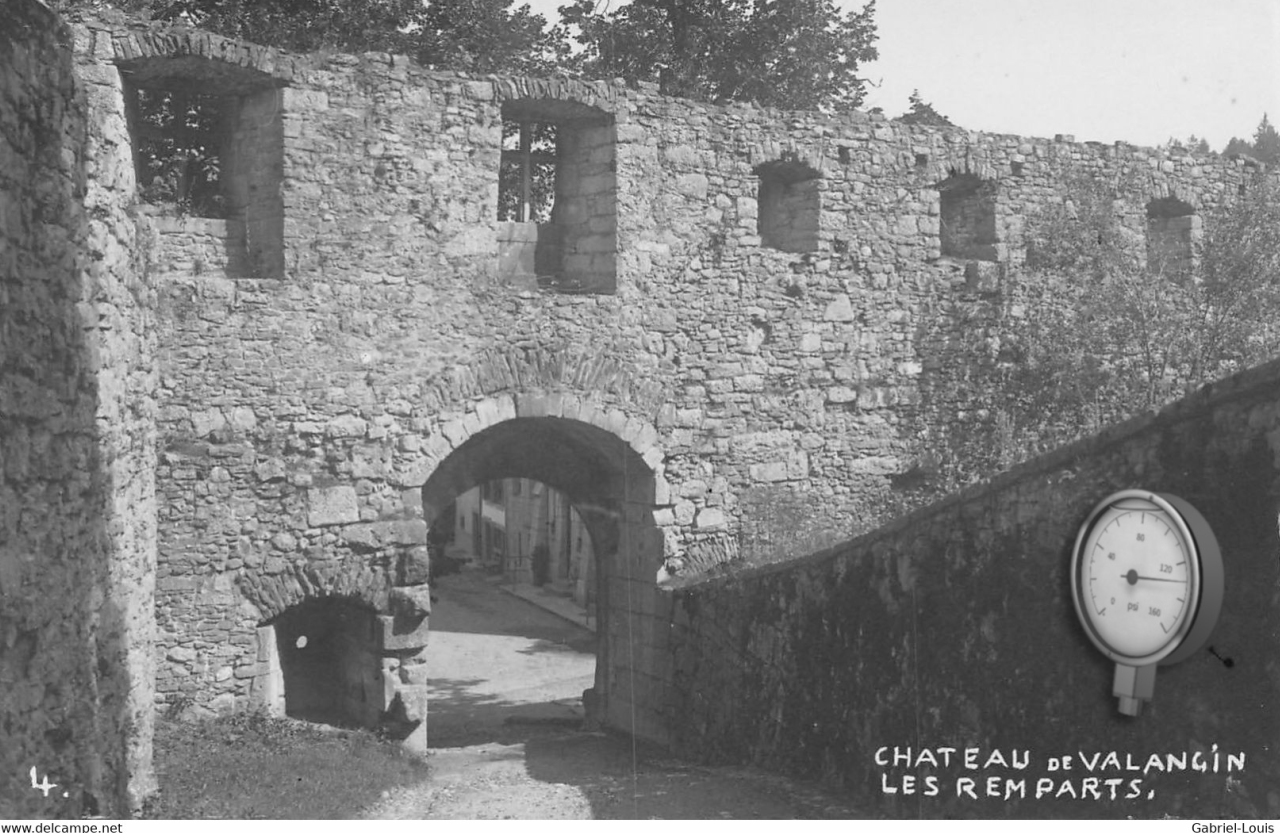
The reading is 130 psi
